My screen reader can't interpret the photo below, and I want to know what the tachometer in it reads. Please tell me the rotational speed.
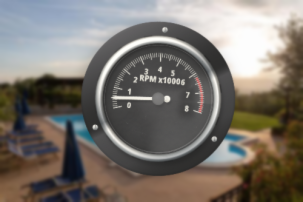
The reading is 500 rpm
